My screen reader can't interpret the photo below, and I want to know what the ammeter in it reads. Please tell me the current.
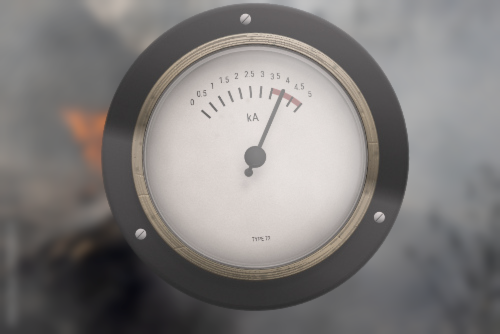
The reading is 4 kA
